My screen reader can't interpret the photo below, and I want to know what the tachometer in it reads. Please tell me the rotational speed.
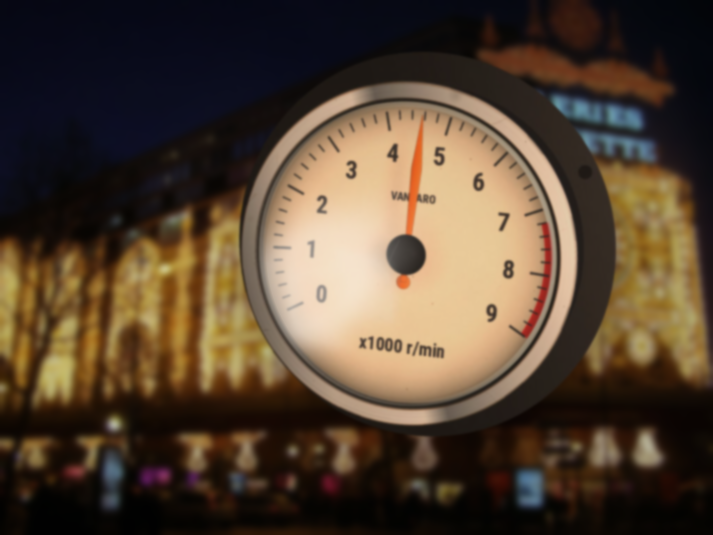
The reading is 4600 rpm
